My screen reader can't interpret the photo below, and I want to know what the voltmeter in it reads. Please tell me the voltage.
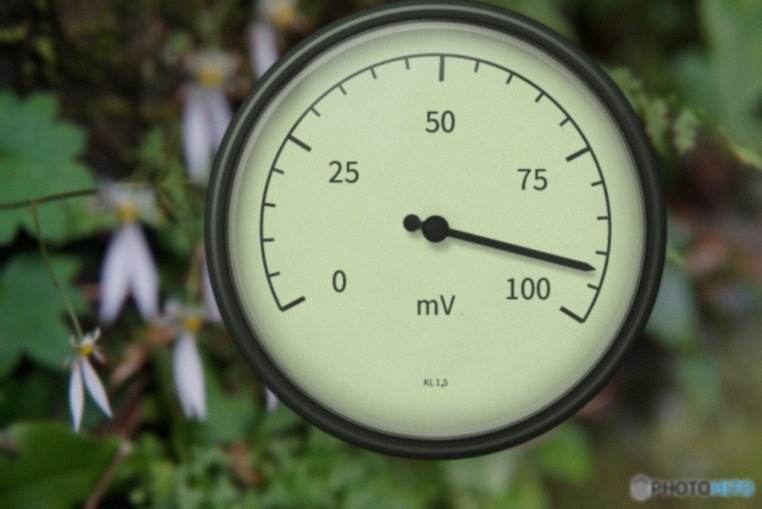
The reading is 92.5 mV
